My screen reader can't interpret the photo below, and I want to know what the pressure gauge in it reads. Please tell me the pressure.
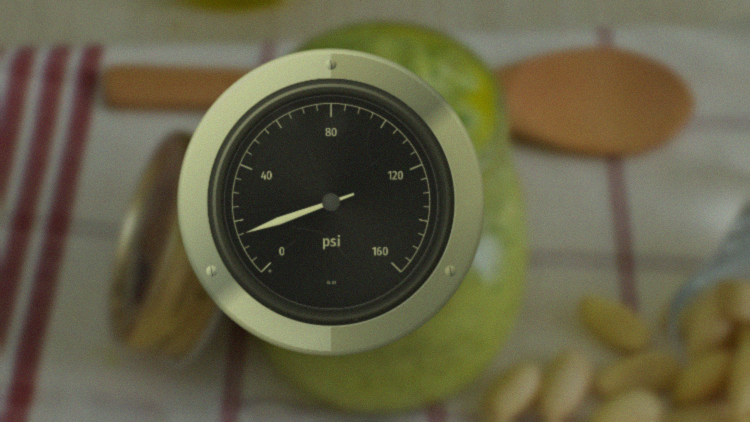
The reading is 15 psi
